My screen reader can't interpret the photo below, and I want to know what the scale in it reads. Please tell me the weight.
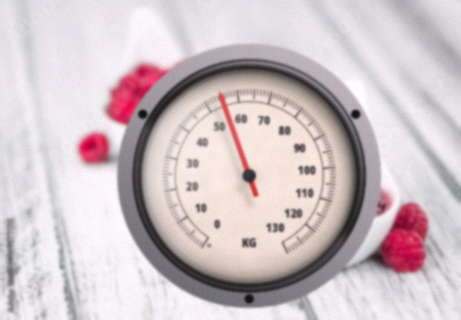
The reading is 55 kg
